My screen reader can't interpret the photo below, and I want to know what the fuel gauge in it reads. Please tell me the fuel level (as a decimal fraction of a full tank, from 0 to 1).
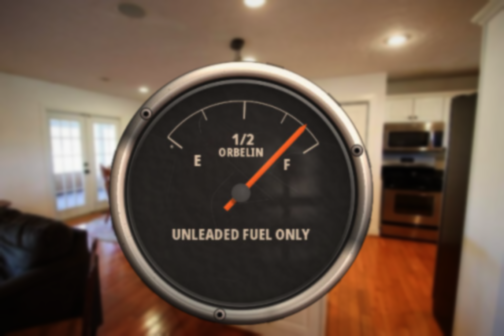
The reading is 0.875
